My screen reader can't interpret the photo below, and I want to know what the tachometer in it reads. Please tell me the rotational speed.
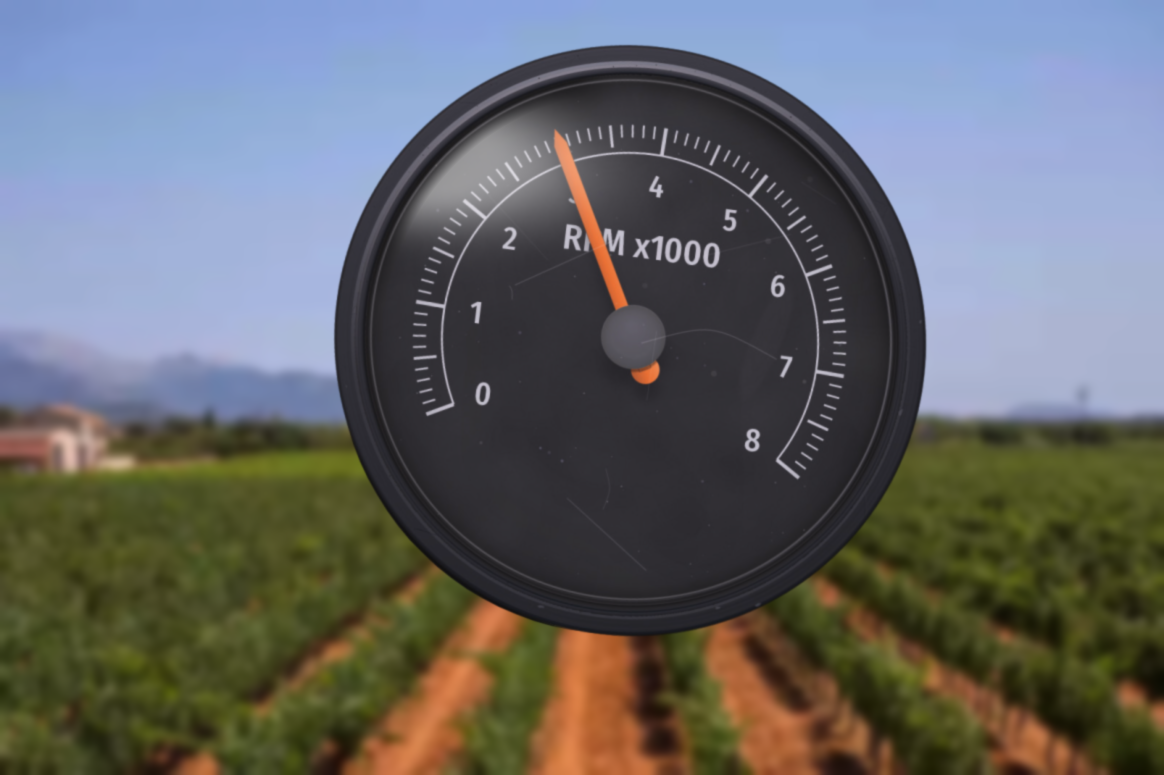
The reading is 3000 rpm
